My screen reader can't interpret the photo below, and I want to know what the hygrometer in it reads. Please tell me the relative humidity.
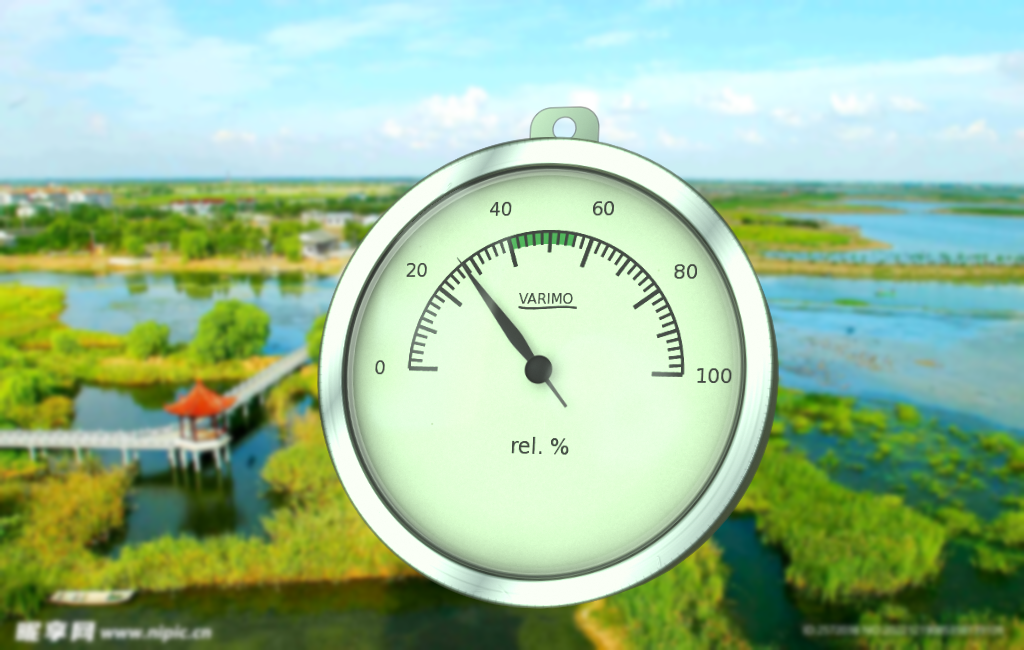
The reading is 28 %
